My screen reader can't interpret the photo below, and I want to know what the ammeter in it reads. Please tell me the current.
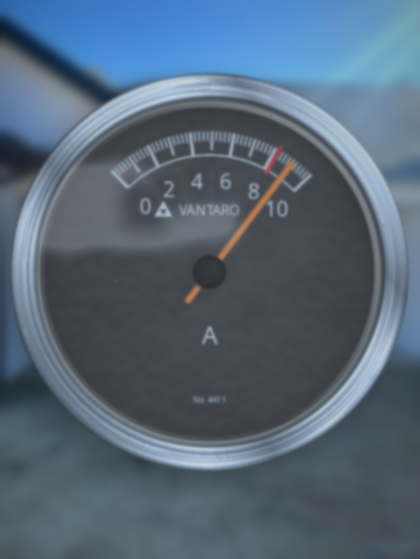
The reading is 9 A
